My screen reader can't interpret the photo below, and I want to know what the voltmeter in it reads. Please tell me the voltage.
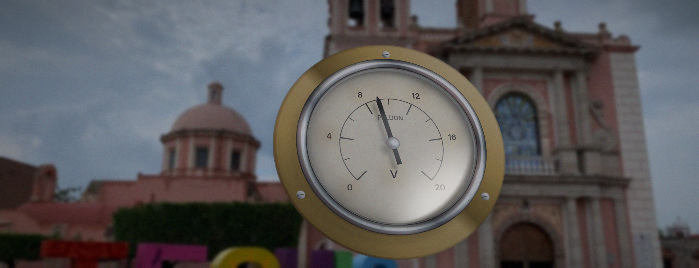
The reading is 9 V
